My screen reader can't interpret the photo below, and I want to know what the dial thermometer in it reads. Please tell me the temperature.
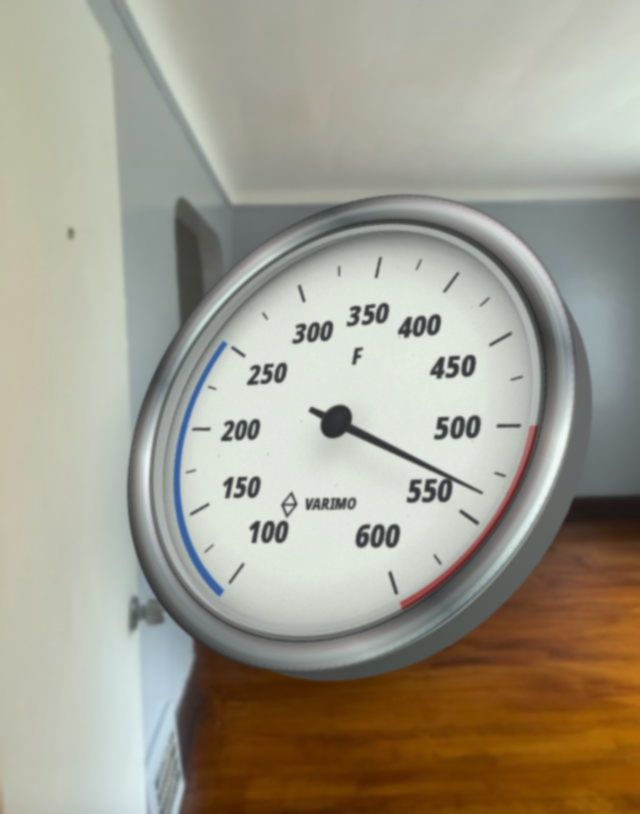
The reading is 537.5 °F
